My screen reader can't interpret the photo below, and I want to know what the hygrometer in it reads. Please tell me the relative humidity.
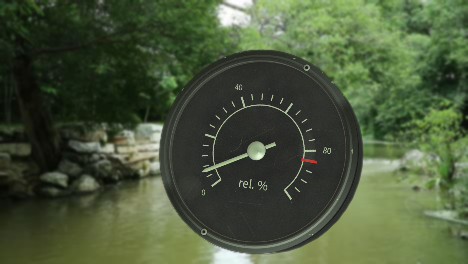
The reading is 6 %
